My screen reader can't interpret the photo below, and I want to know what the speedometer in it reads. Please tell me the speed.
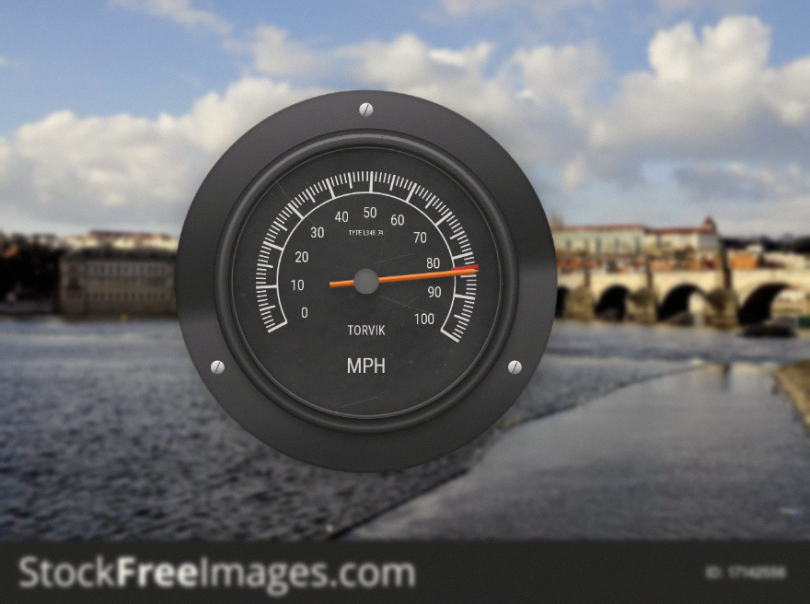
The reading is 84 mph
